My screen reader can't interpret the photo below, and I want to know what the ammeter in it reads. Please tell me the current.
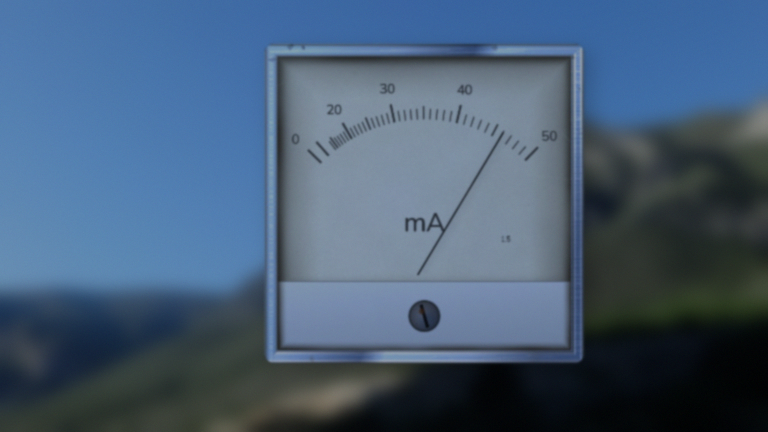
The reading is 46 mA
